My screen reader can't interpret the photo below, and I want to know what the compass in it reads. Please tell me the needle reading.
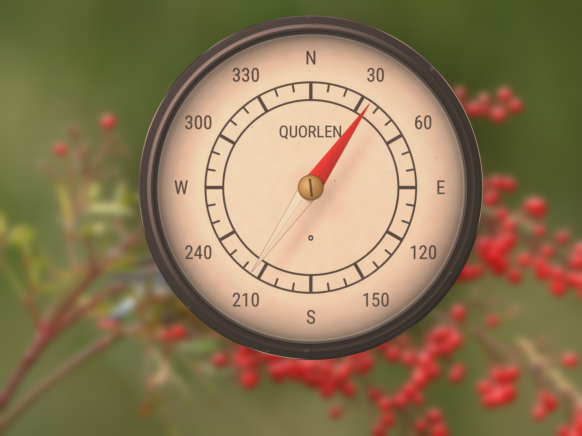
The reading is 35 °
